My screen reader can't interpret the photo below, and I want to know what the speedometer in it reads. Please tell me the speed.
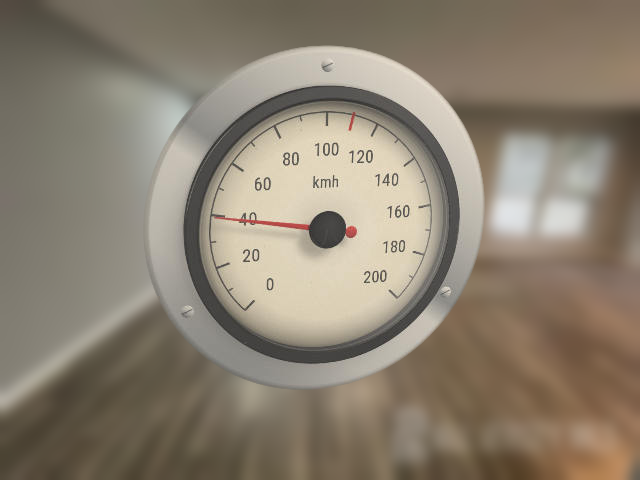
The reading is 40 km/h
